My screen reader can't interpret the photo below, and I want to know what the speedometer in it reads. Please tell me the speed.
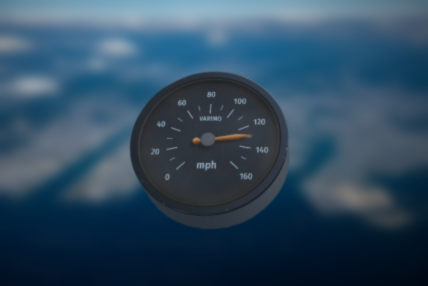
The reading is 130 mph
